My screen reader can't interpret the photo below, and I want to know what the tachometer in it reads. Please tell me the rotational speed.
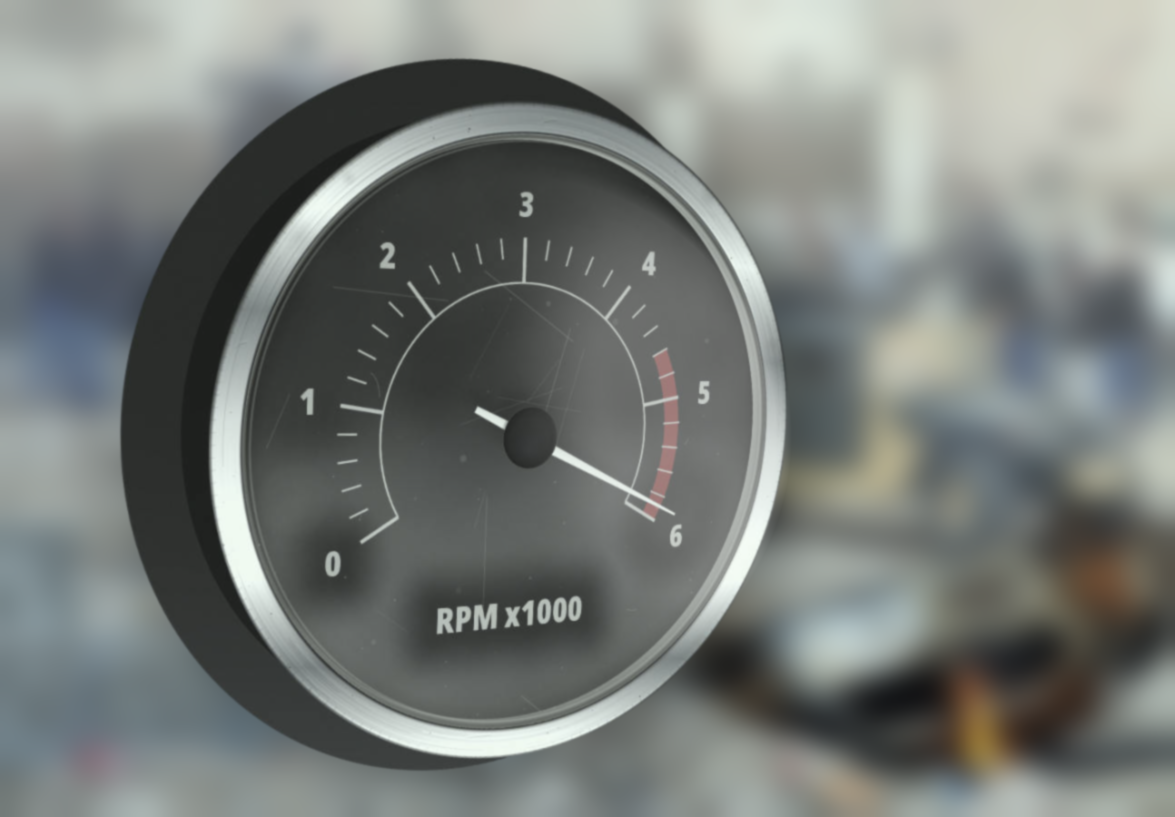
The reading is 5900 rpm
